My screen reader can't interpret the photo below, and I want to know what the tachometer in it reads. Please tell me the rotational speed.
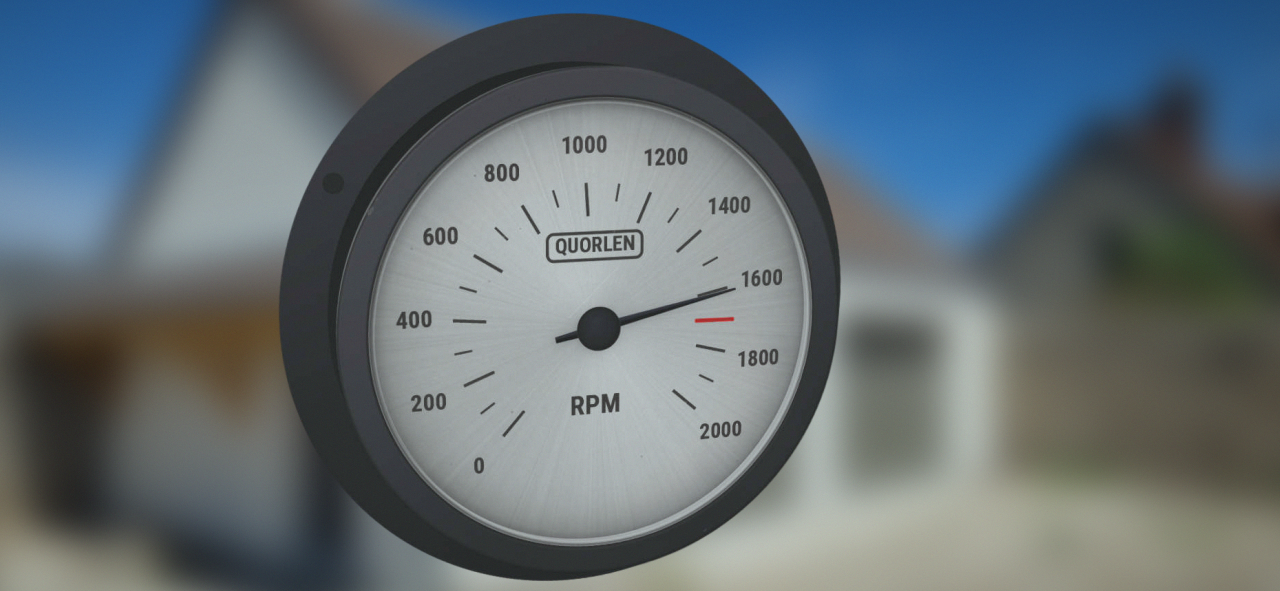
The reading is 1600 rpm
